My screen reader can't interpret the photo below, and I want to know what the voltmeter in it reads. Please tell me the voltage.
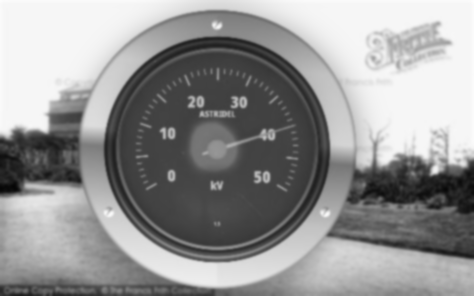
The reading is 40 kV
